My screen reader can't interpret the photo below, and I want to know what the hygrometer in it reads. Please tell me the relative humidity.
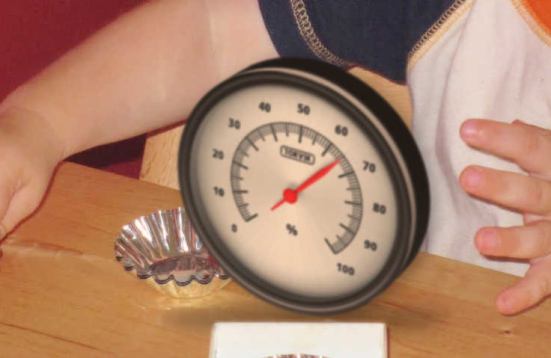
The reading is 65 %
